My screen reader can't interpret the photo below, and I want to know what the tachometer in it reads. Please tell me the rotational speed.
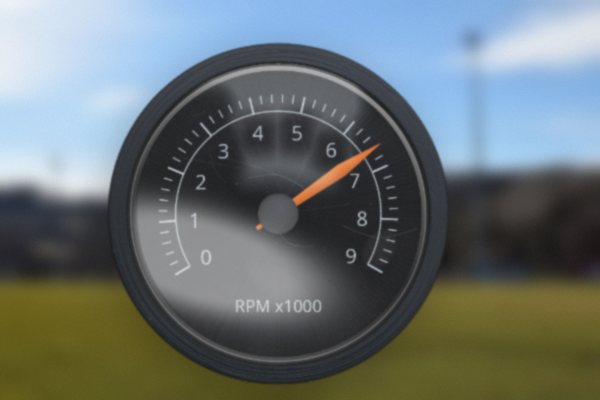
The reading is 6600 rpm
